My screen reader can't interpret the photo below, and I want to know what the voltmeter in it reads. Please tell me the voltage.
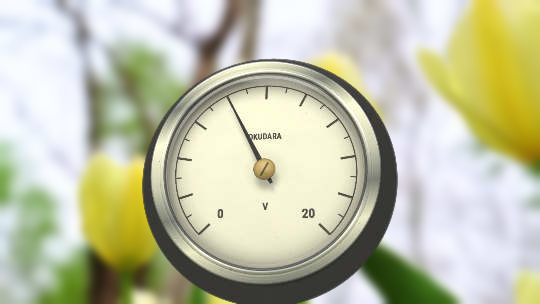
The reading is 8 V
